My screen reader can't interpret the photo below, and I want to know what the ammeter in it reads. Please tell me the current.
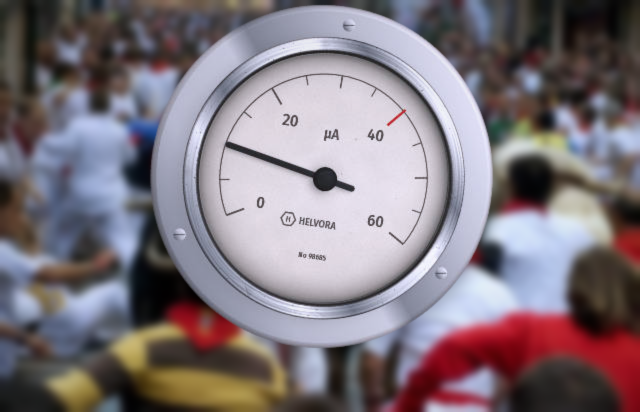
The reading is 10 µA
